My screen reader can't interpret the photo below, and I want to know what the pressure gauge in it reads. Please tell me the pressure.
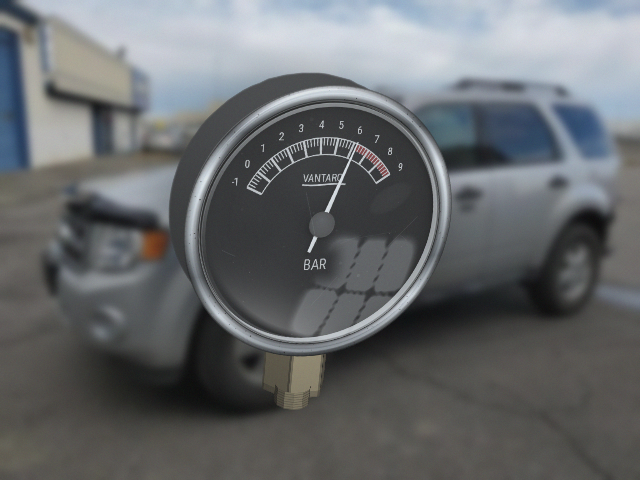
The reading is 6 bar
